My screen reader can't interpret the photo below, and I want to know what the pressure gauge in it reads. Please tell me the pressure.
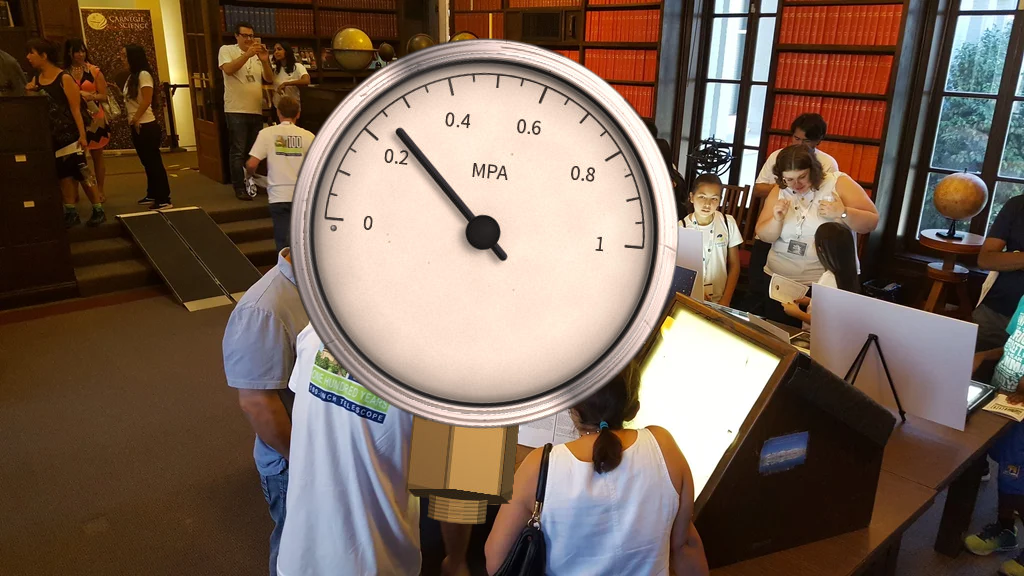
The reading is 0.25 MPa
